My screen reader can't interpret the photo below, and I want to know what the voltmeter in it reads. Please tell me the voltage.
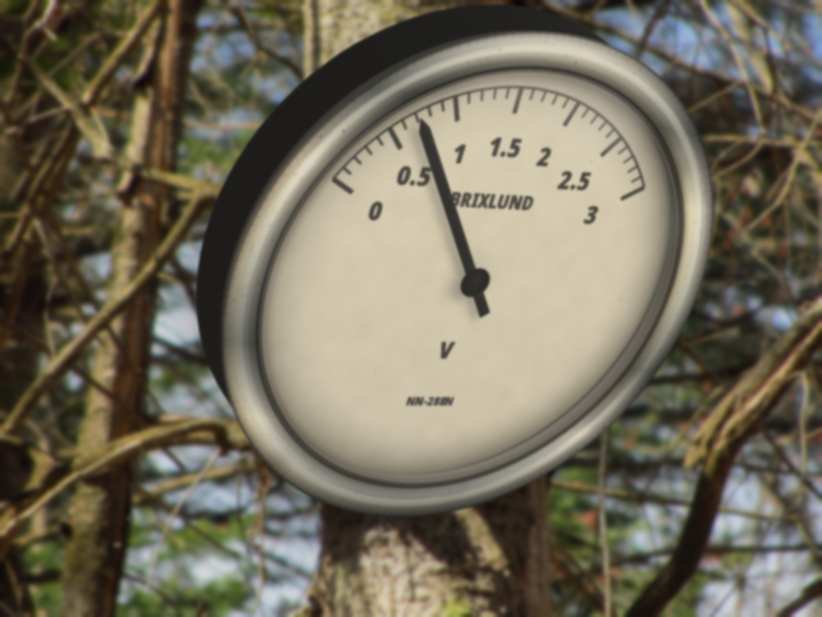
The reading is 0.7 V
